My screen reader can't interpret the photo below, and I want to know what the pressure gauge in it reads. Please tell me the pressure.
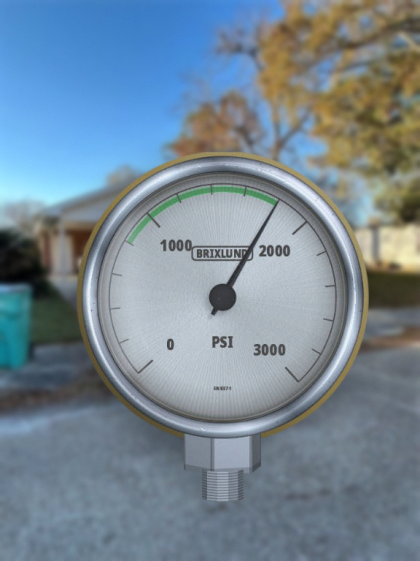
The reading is 1800 psi
